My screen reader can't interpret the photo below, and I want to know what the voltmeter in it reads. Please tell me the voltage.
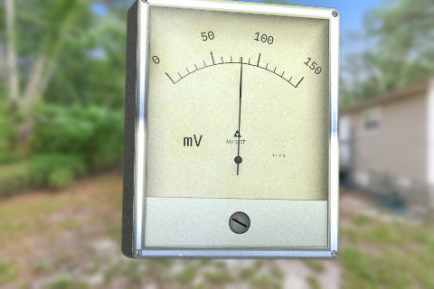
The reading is 80 mV
